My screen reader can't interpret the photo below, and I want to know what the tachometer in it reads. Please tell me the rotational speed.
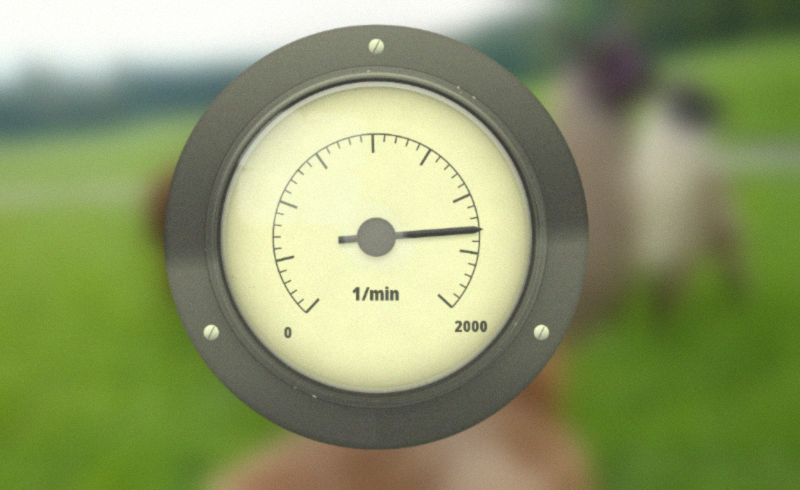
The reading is 1650 rpm
